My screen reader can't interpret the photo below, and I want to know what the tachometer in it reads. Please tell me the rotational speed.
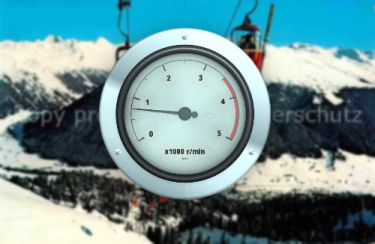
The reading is 750 rpm
